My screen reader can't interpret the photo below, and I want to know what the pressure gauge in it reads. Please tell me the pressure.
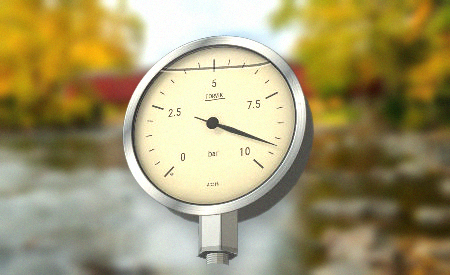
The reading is 9.25 bar
